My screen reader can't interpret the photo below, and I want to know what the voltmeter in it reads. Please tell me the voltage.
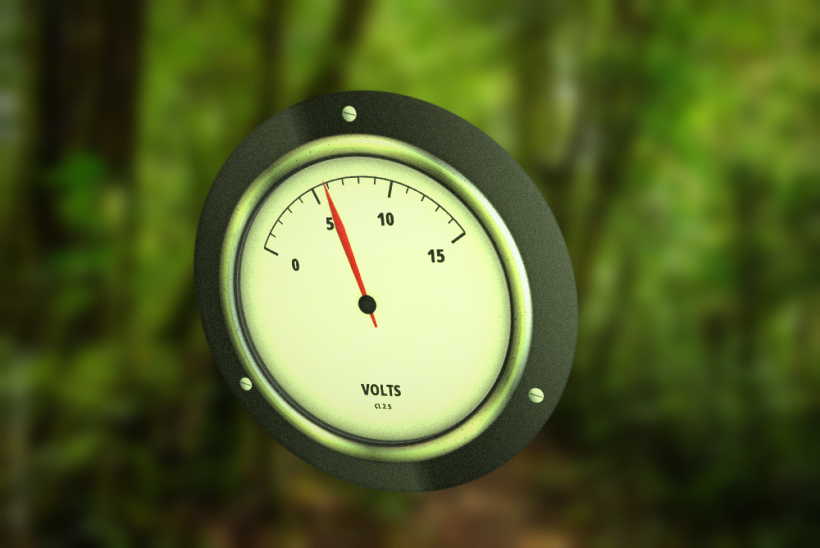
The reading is 6 V
